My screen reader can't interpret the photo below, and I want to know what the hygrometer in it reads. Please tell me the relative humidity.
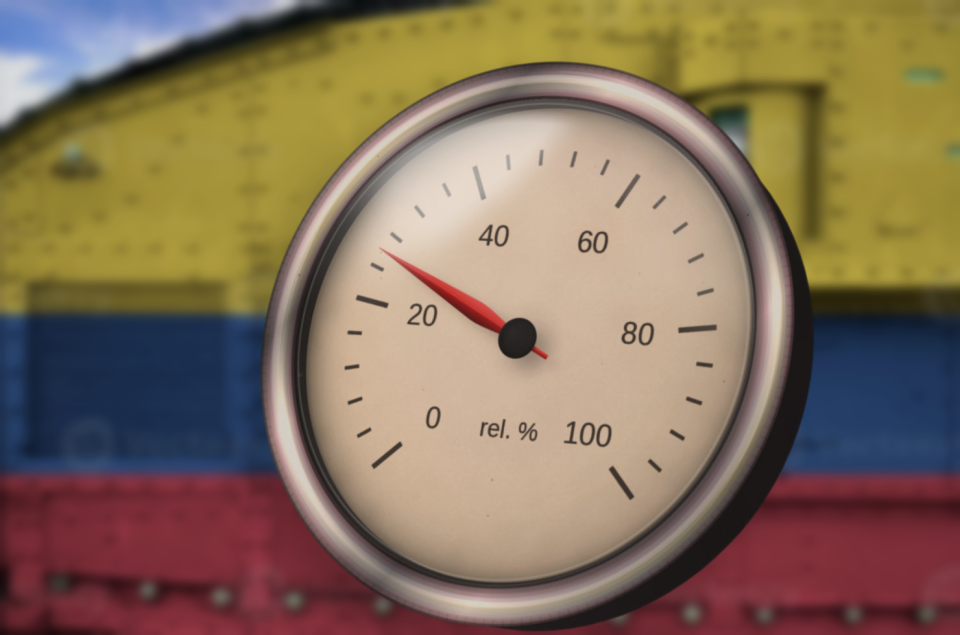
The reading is 26 %
